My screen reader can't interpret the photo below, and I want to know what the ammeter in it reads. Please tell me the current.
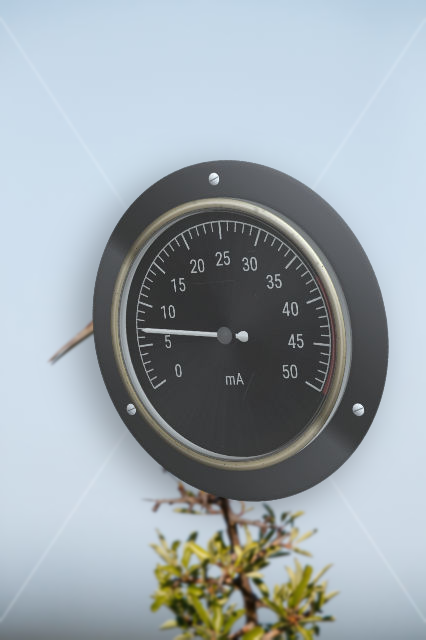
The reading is 7 mA
